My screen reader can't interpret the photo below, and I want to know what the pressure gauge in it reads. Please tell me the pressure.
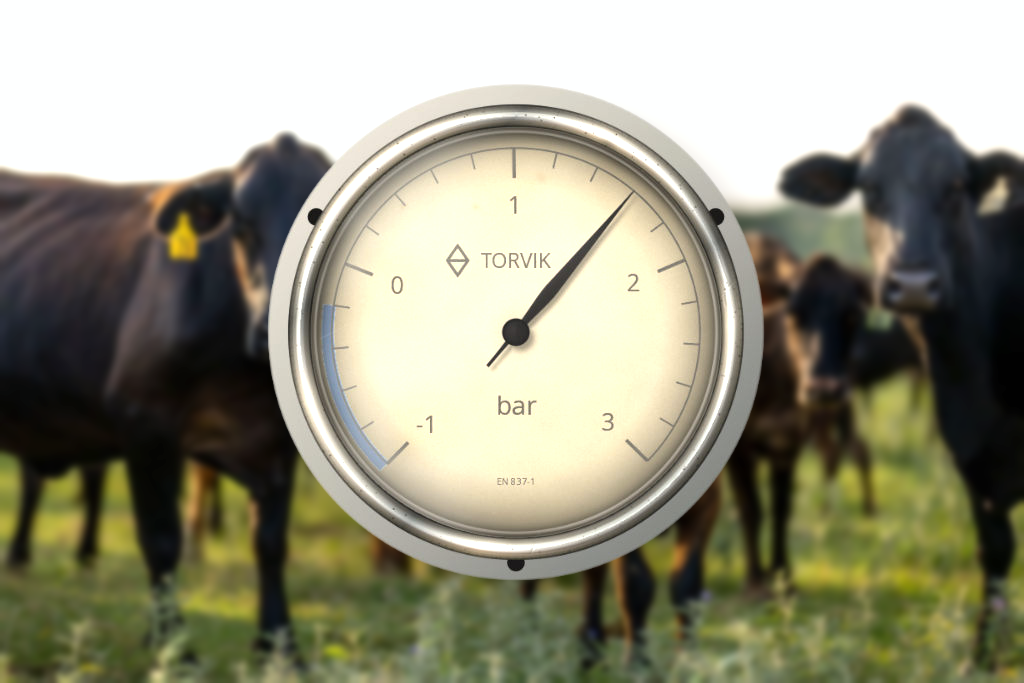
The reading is 1.6 bar
